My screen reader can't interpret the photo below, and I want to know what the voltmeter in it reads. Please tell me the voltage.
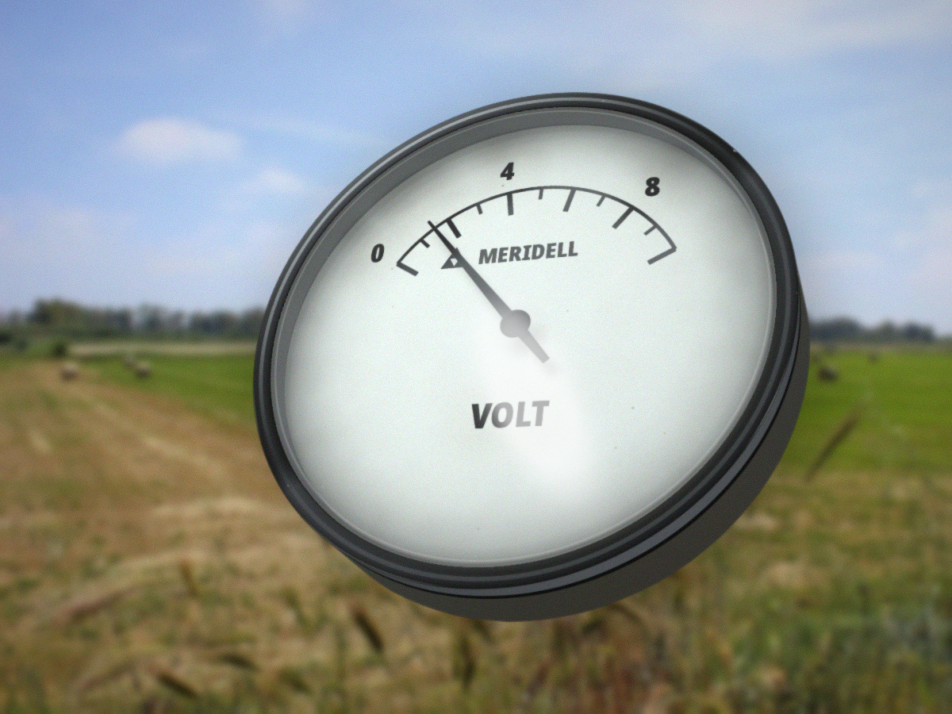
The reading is 1.5 V
